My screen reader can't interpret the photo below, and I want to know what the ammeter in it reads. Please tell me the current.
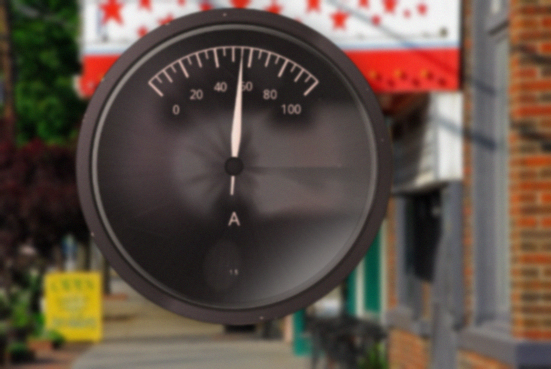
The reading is 55 A
